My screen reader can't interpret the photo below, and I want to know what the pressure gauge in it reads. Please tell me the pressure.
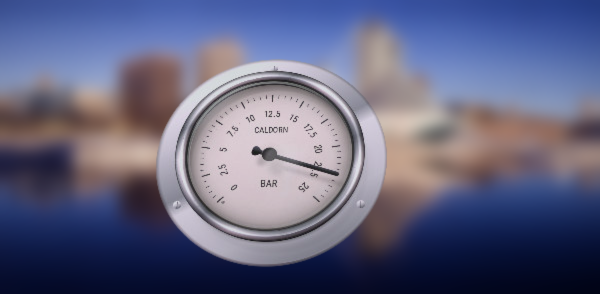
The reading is 22.5 bar
